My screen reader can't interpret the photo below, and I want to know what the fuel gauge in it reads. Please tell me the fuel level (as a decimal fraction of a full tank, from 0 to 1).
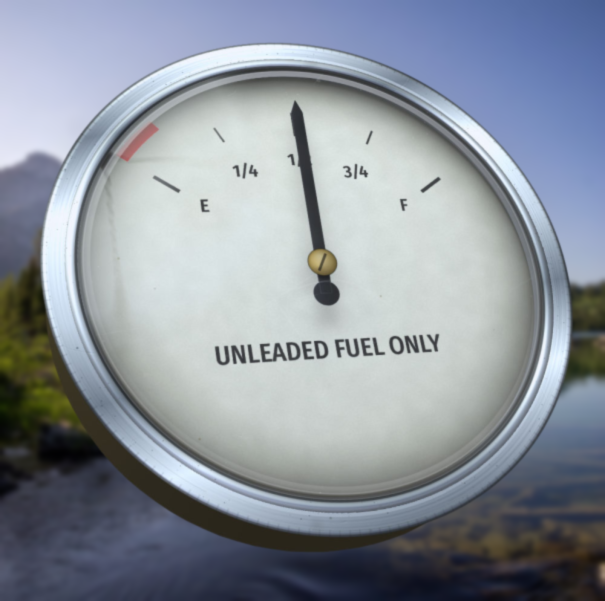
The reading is 0.5
